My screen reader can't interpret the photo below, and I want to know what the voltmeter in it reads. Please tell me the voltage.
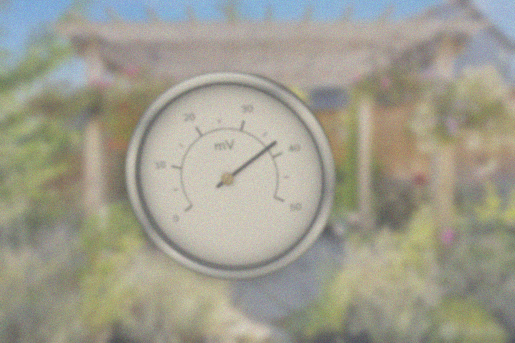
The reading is 37.5 mV
